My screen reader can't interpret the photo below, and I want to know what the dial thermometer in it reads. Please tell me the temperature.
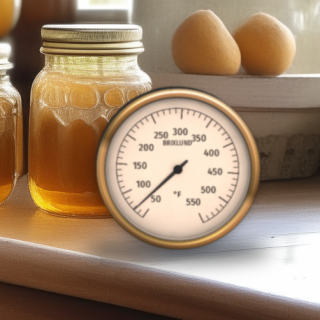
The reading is 70 °F
